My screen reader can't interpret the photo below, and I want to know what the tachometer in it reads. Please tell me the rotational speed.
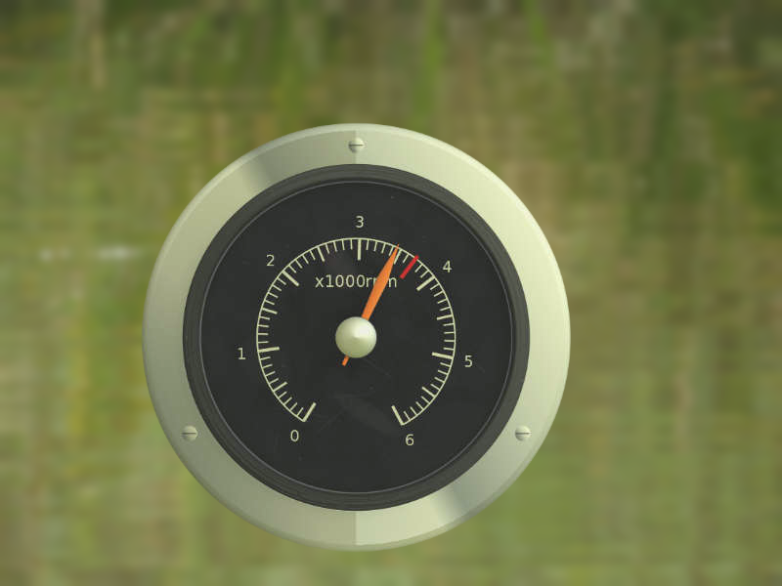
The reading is 3450 rpm
